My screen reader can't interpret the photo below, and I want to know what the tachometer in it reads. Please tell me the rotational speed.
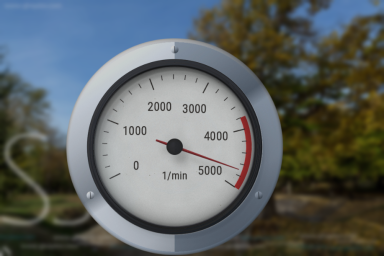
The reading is 4700 rpm
